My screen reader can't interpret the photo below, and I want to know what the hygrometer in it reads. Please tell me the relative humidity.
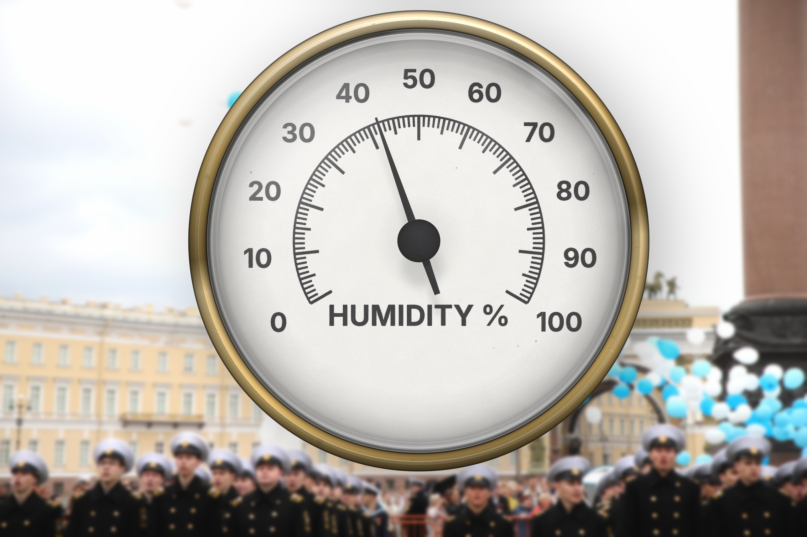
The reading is 42 %
